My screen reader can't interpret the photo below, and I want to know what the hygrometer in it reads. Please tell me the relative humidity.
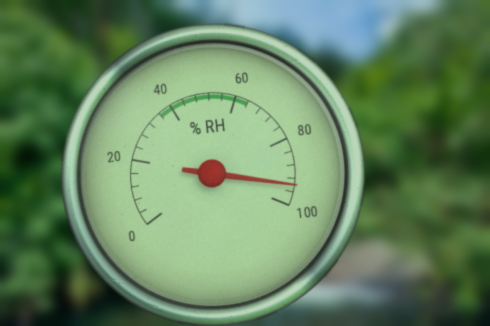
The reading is 94 %
